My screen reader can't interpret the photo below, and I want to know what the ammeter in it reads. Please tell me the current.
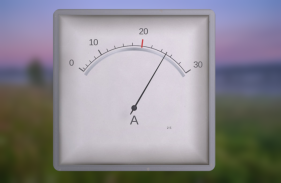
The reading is 25 A
